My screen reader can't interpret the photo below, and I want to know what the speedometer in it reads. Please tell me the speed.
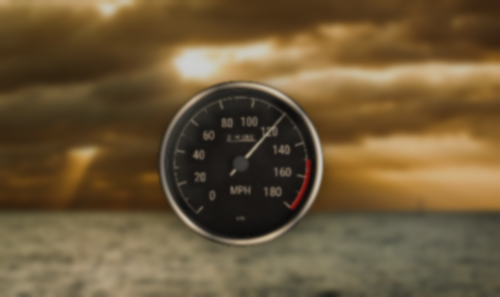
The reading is 120 mph
